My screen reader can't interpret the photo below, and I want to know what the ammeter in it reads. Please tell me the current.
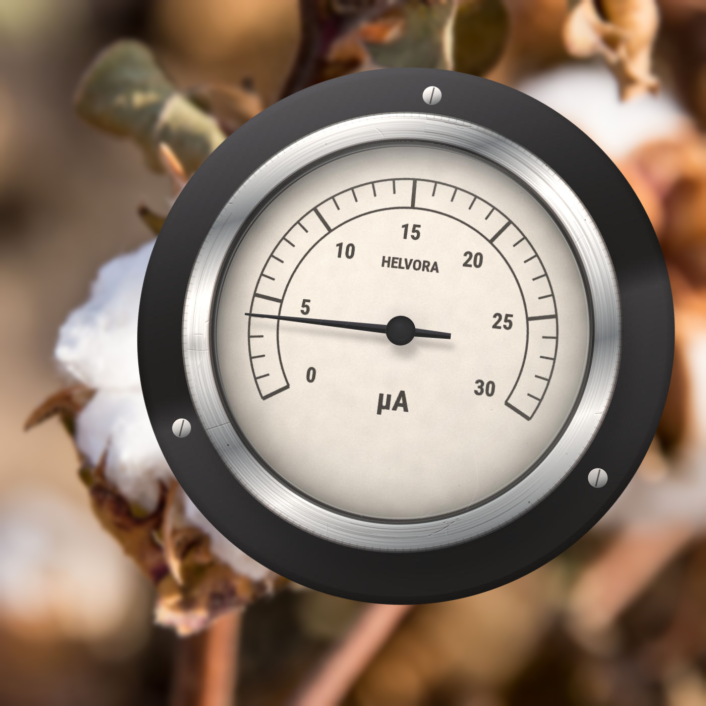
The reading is 4 µA
